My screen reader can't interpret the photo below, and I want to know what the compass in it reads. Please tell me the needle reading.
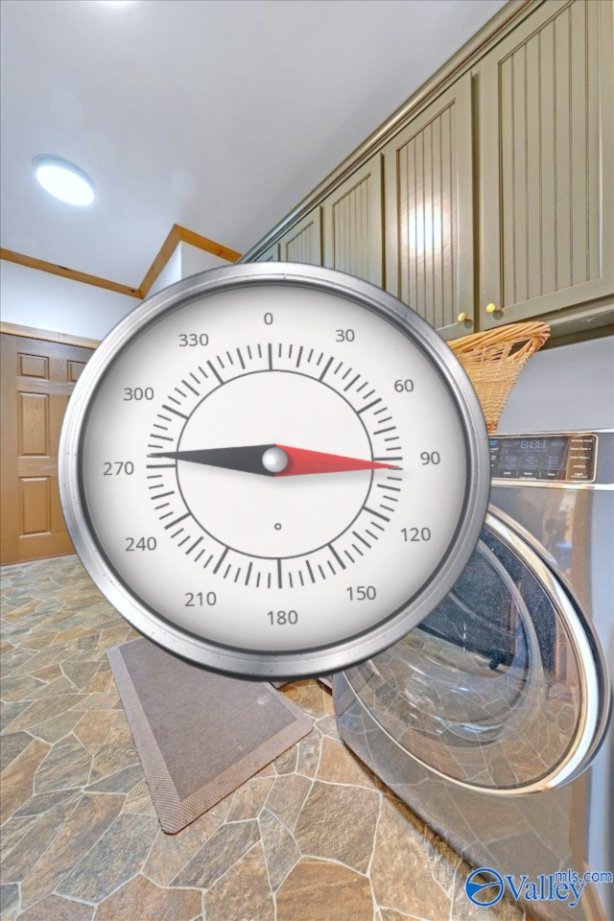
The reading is 95 °
